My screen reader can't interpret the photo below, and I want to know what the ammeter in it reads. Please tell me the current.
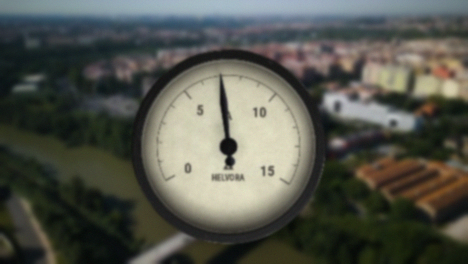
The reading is 7 A
